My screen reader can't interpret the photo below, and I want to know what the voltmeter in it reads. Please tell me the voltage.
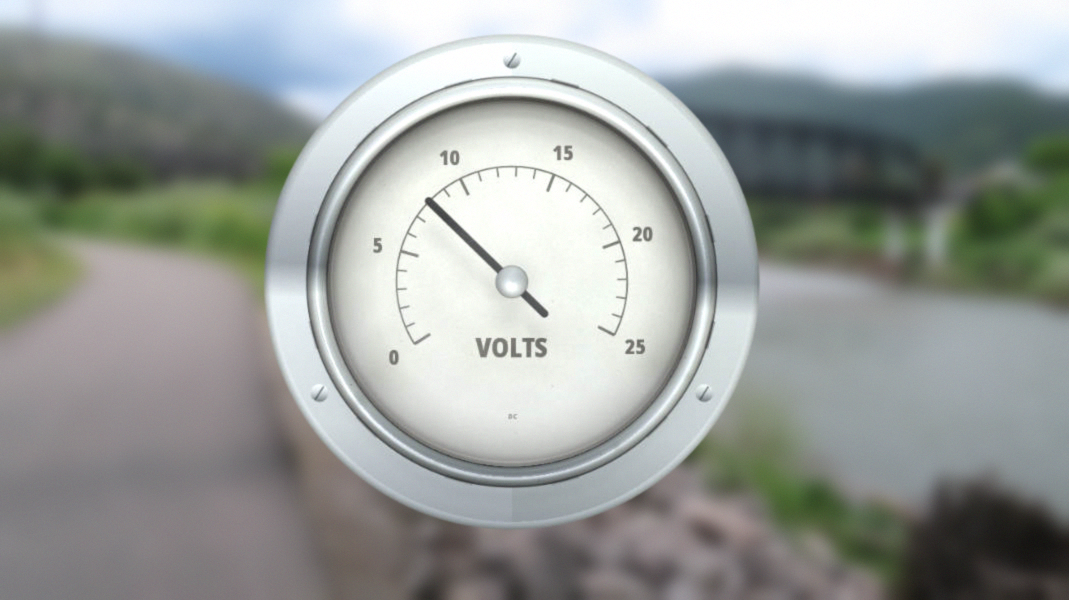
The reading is 8 V
